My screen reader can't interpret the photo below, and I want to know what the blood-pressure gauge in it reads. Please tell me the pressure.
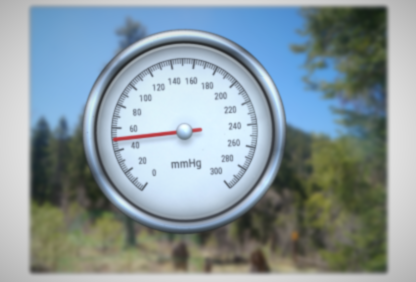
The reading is 50 mmHg
